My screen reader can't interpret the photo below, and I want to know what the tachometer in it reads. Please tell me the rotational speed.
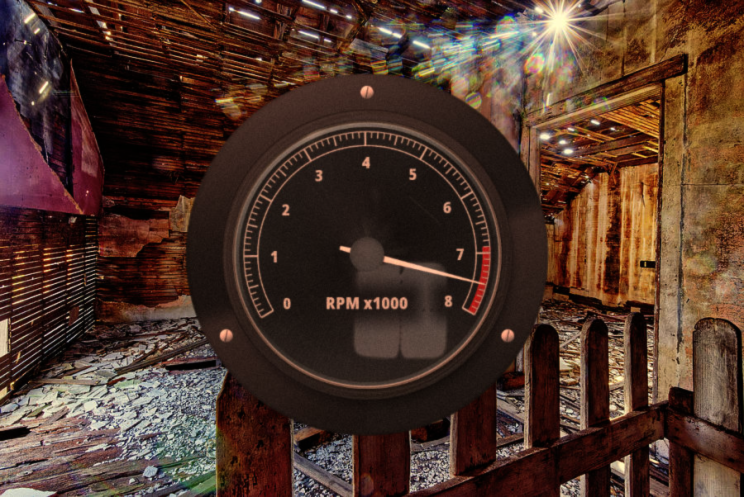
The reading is 7500 rpm
